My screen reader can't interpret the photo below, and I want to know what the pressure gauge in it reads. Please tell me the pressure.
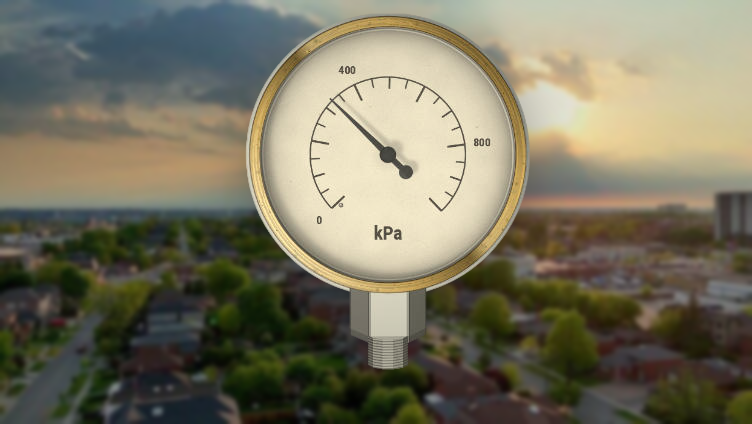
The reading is 325 kPa
